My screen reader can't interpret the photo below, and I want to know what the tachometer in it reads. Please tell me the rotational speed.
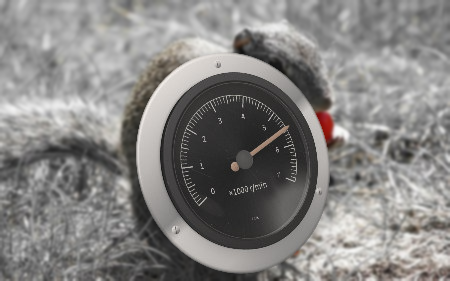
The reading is 5500 rpm
